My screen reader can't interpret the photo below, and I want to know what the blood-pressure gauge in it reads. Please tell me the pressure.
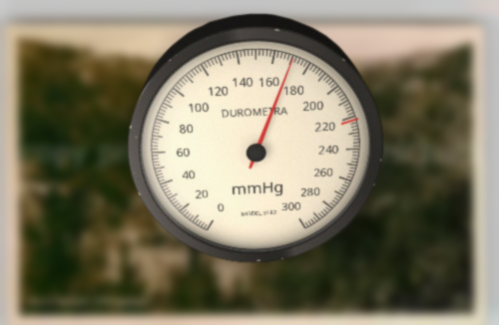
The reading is 170 mmHg
